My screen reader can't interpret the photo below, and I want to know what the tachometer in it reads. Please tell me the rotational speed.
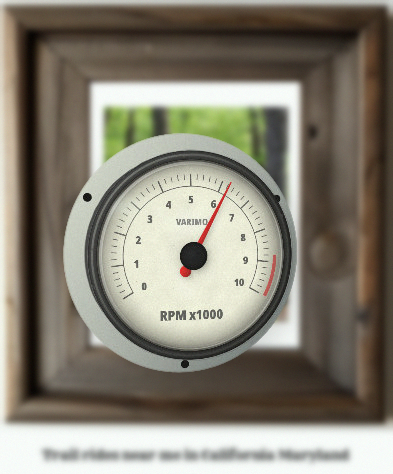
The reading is 6200 rpm
